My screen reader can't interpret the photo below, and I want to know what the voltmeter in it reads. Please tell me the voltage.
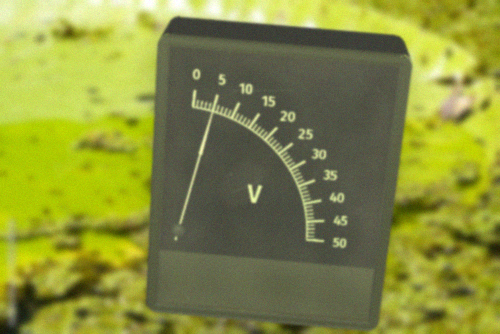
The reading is 5 V
